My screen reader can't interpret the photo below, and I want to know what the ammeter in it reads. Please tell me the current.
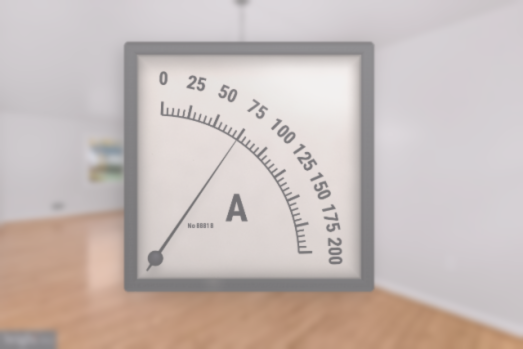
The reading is 75 A
